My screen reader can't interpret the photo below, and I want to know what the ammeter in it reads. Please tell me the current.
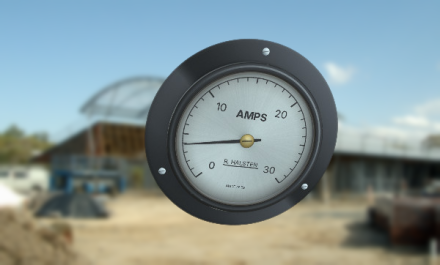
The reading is 4 A
